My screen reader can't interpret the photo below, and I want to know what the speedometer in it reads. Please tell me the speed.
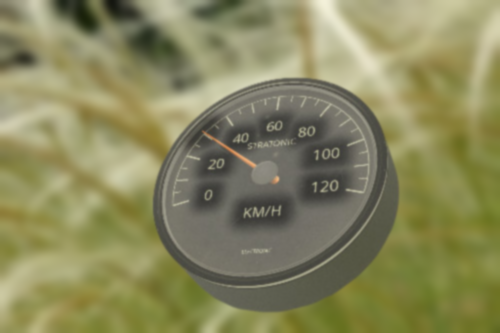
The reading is 30 km/h
